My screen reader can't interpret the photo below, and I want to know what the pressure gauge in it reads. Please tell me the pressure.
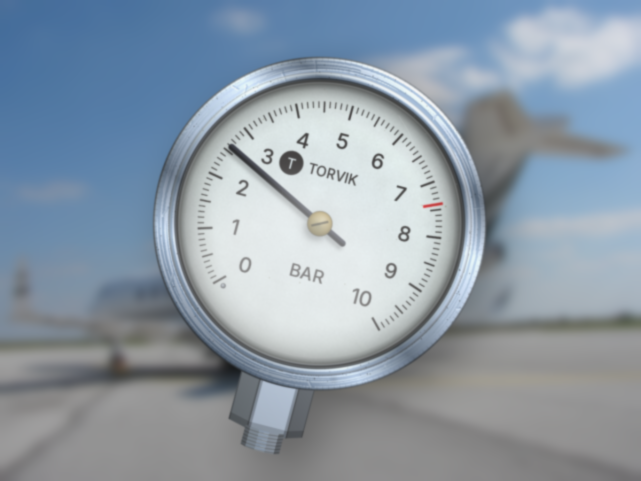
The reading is 2.6 bar
